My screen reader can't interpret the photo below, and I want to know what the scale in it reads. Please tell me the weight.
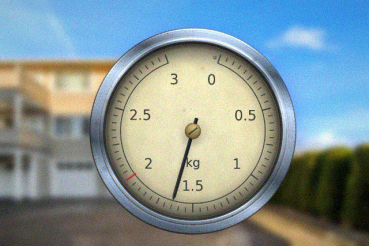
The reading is 1.65 kg
